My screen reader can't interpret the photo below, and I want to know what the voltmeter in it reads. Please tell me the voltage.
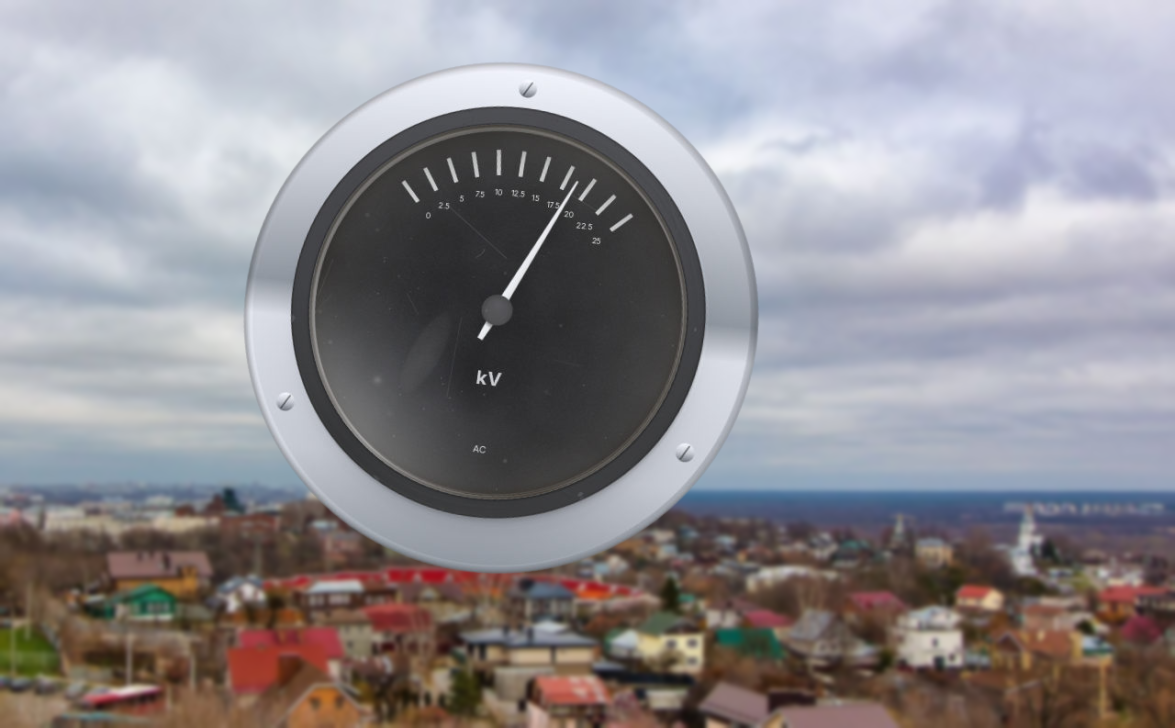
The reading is 18.75 kV
